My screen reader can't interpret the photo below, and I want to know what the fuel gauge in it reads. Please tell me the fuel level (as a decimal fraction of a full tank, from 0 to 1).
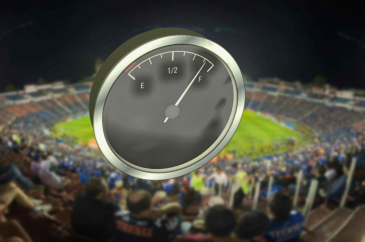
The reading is 0.875
